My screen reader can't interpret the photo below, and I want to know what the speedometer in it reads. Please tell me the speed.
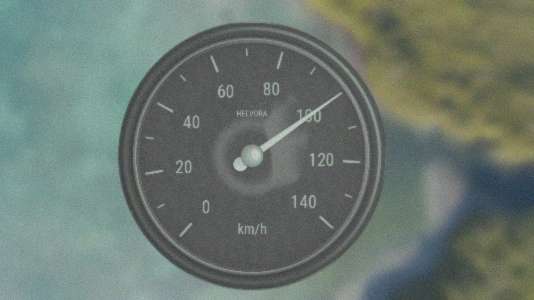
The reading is 100 km/h
